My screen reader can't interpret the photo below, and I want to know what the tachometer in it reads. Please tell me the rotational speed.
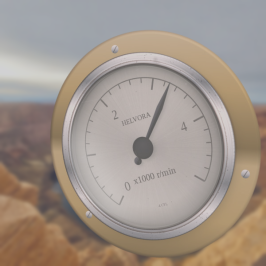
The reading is 3300 rpm
